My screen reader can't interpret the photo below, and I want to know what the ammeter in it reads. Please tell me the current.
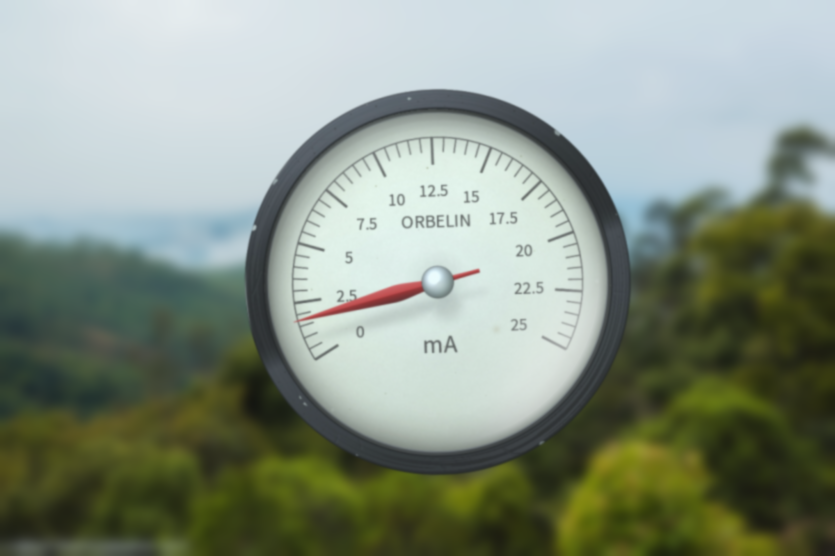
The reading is 1.75 mA
